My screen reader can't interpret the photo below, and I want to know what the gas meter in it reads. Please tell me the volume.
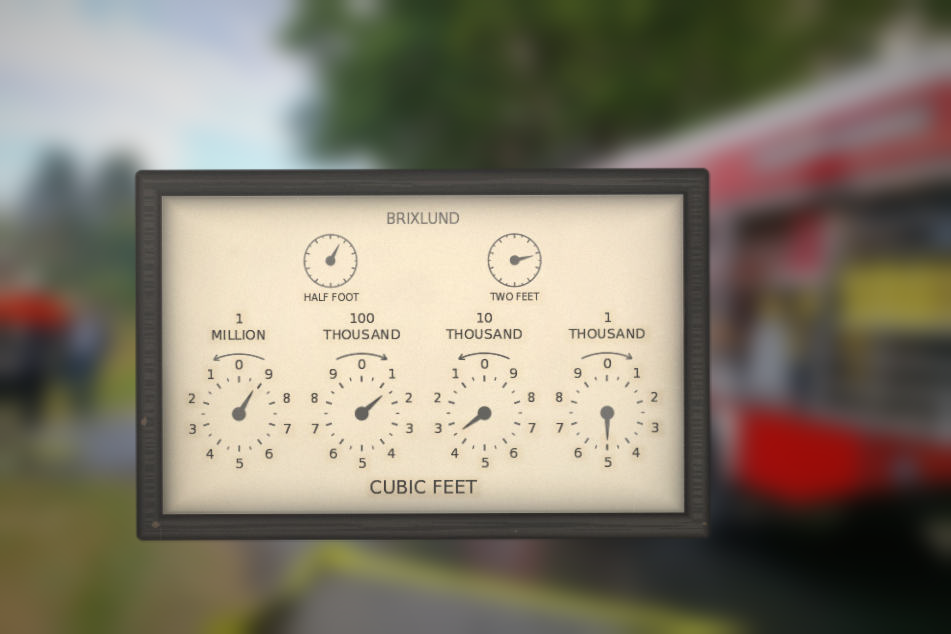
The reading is 913500 ft³
